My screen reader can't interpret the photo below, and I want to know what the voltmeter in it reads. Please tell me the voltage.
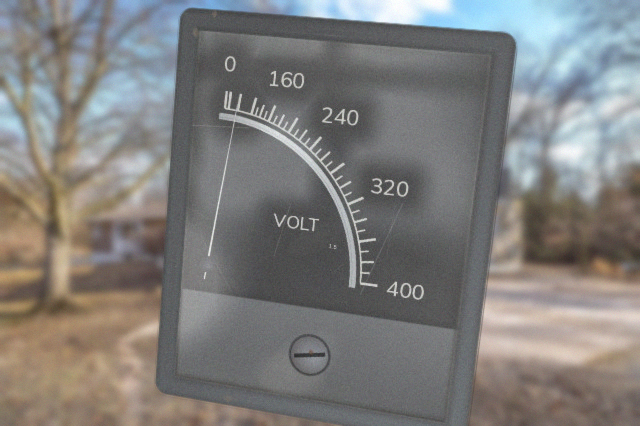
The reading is 80 V
